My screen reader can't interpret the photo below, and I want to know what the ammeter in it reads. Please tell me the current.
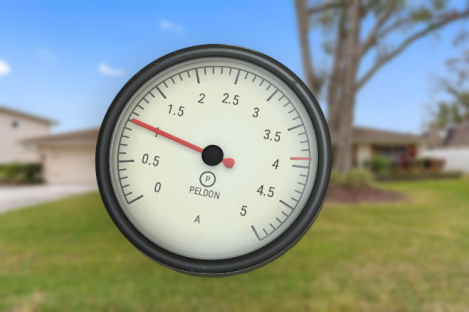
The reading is 1 A
